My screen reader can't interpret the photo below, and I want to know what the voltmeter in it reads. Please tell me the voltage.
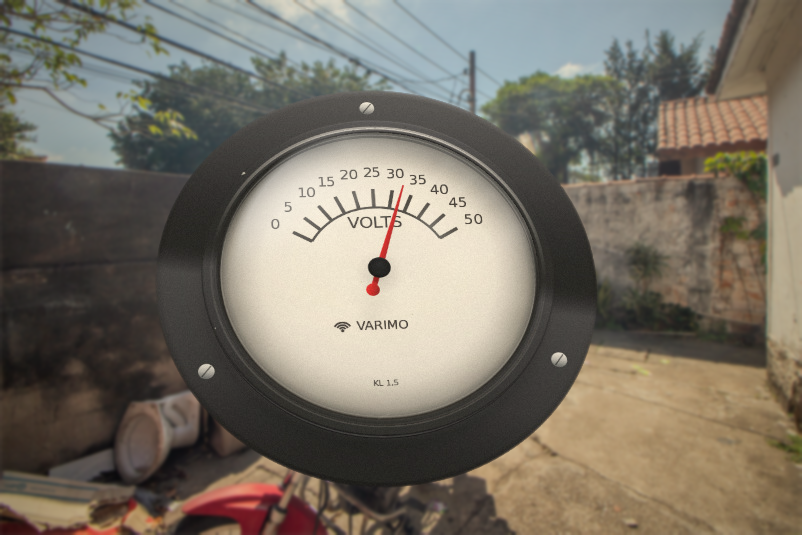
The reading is 32.5 V
